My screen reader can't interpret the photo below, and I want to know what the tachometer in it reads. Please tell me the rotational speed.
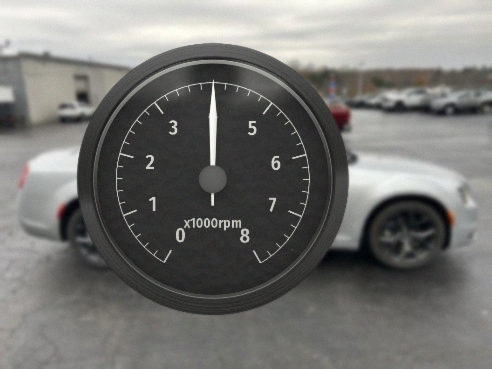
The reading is 4000 rpm
